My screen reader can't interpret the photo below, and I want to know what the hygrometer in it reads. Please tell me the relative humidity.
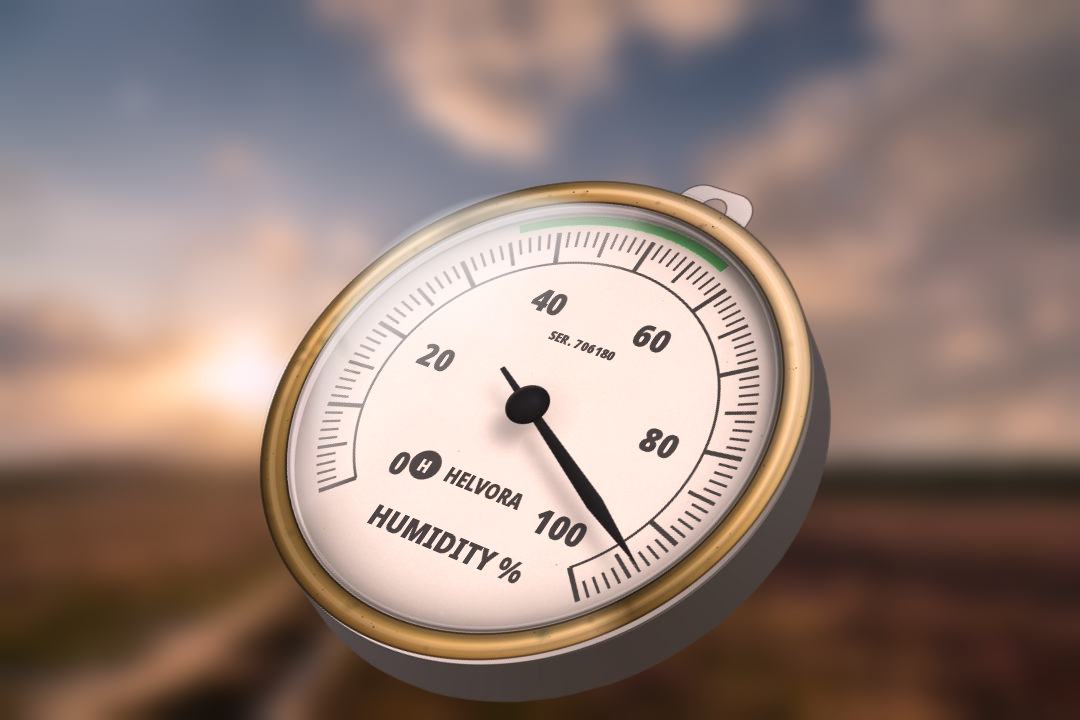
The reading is 94 %
